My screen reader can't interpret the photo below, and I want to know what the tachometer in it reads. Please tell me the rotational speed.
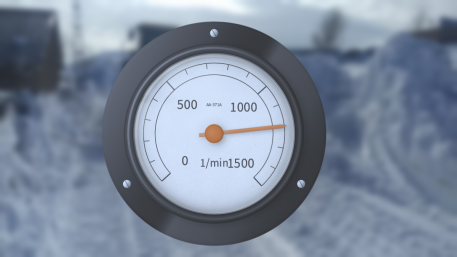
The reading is 1200 rpm
